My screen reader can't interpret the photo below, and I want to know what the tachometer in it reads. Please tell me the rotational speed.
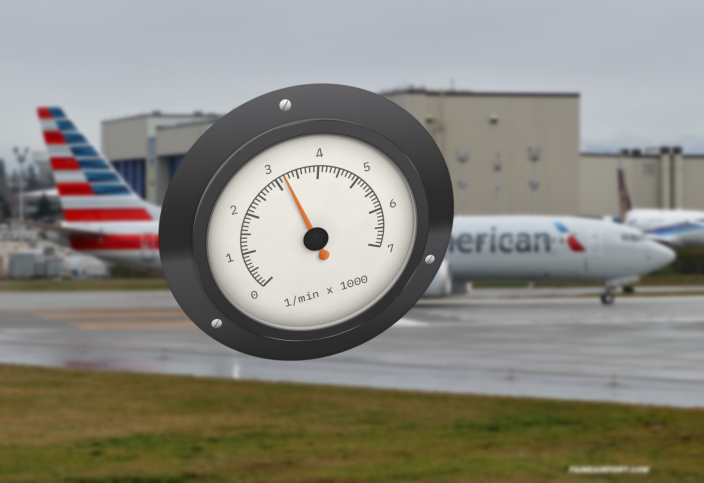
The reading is 3200 rpm
